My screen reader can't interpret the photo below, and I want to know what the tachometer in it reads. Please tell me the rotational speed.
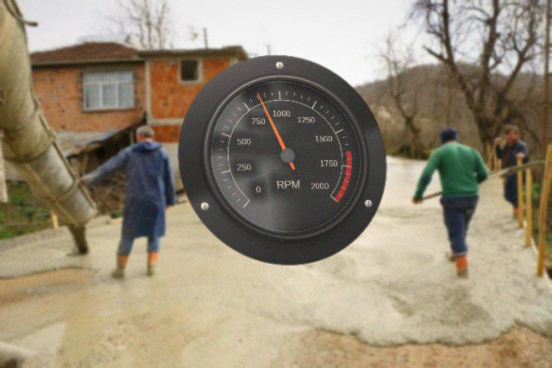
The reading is 850 rpm
